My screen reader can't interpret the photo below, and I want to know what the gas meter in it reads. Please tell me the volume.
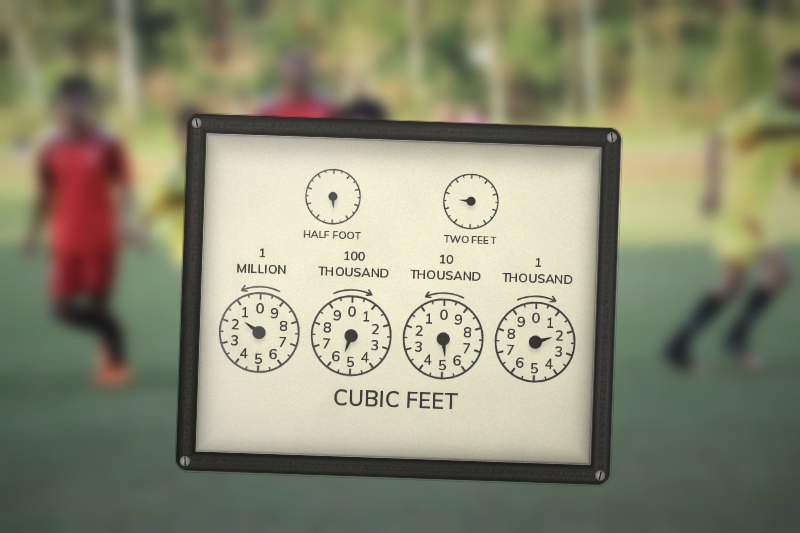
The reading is 155200 ft³
